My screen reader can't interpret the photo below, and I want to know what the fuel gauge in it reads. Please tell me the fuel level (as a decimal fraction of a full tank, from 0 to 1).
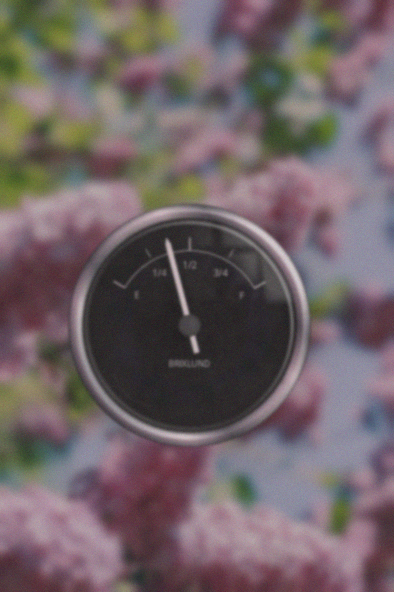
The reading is 0.375
